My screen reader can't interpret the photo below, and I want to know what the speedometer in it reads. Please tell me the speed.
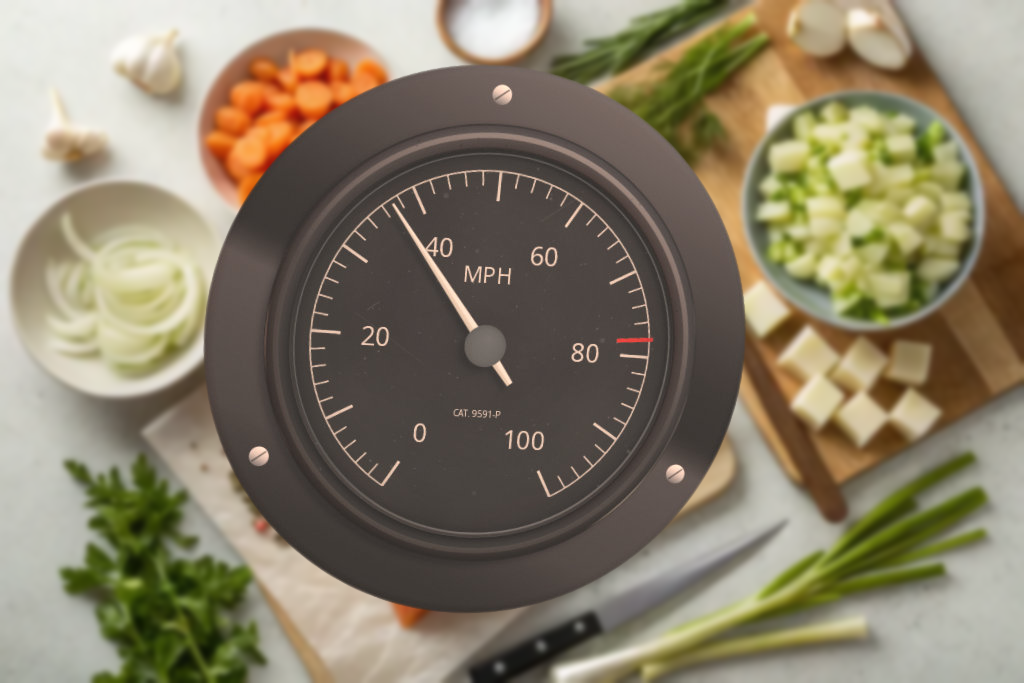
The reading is 37 mph
